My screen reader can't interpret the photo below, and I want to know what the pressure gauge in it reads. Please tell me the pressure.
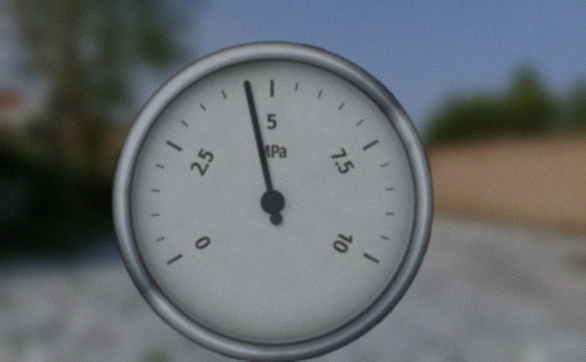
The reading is 4.5 MPa
